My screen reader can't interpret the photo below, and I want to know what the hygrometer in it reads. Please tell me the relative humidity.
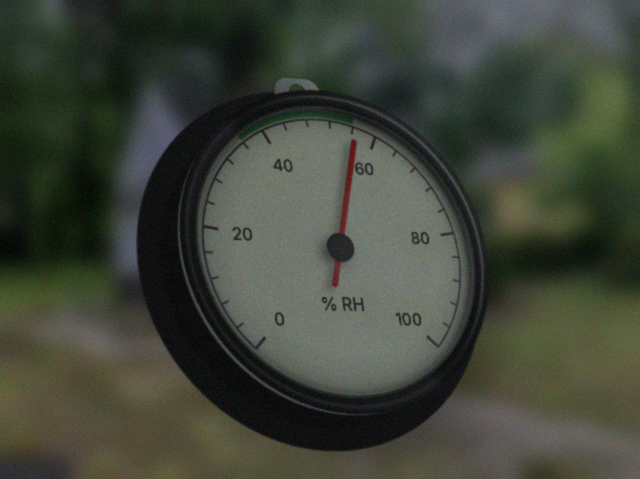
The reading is 56 %
